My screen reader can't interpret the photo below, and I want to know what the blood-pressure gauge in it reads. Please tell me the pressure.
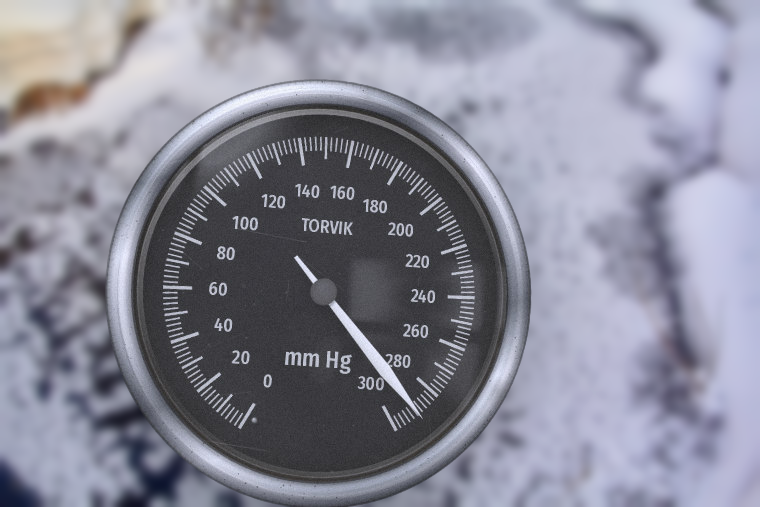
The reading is 290 mmHg
